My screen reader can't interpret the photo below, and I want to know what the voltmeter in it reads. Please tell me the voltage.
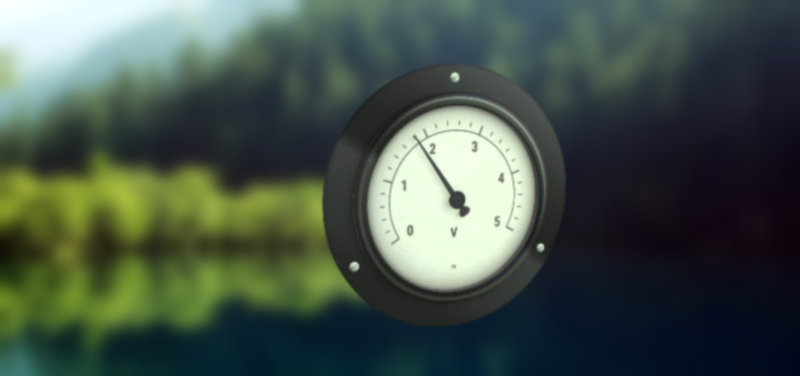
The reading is 1.8 V
